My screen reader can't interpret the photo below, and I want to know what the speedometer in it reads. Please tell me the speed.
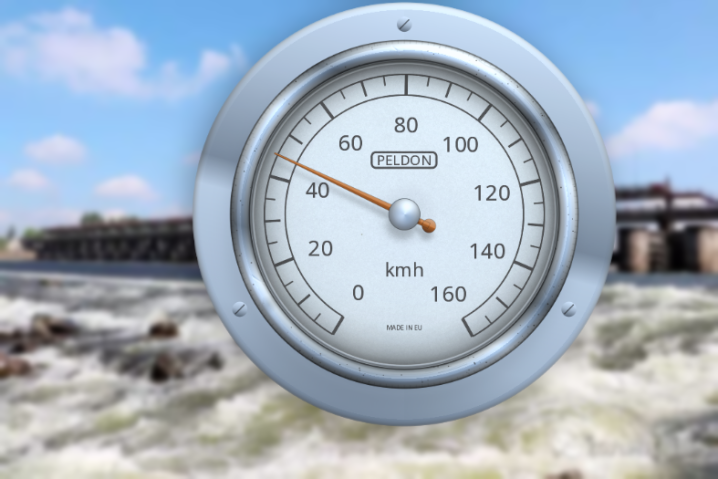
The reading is 45 km/h
